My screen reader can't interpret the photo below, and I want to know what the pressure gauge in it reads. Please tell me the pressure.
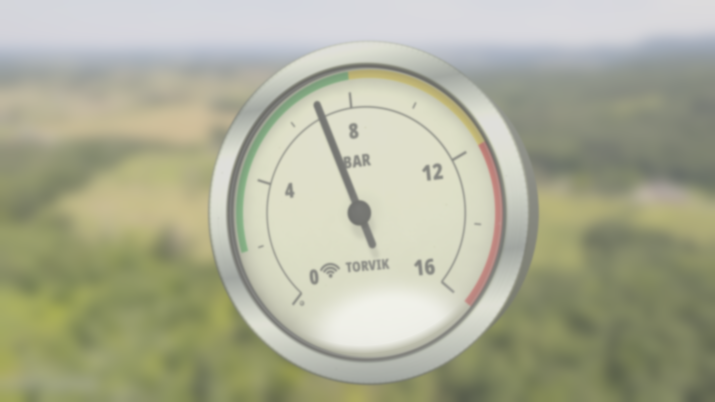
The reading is 7 bar
